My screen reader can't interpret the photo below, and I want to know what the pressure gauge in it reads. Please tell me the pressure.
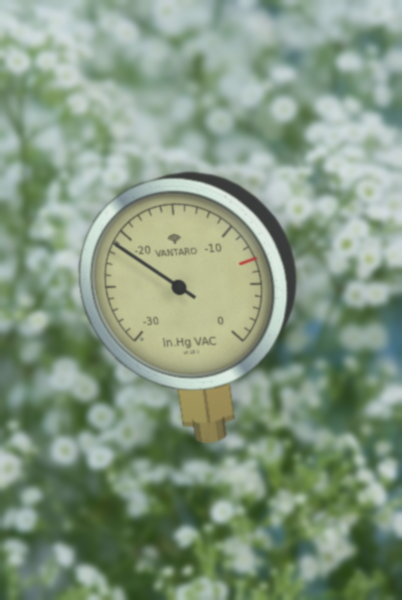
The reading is -21 inHg
